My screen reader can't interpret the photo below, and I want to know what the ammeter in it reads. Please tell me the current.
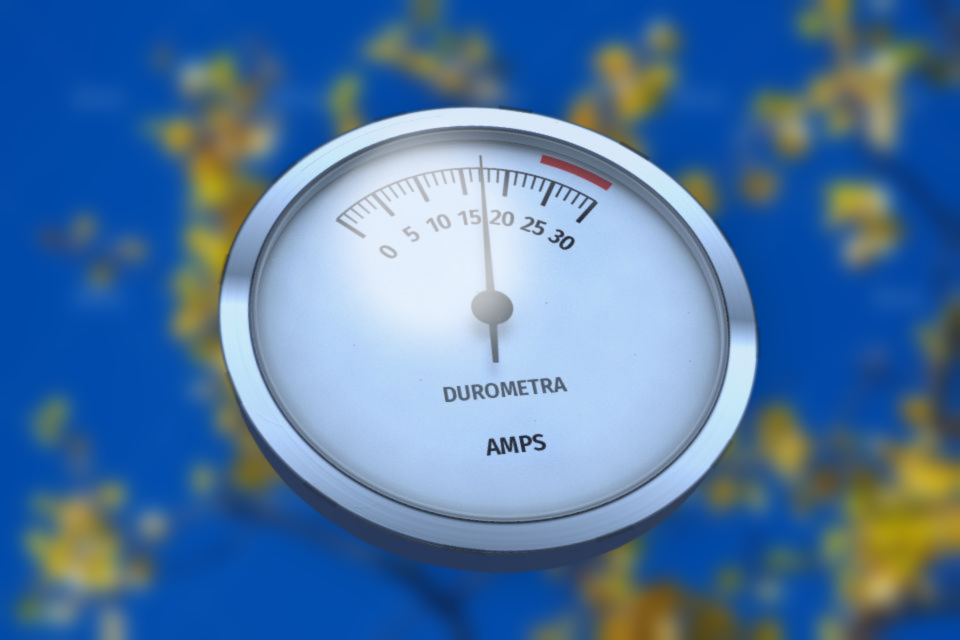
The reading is 17 A
